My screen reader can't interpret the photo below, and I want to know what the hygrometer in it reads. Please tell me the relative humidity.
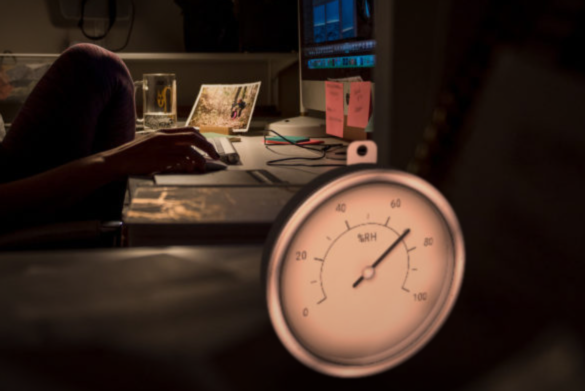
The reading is 70 %
